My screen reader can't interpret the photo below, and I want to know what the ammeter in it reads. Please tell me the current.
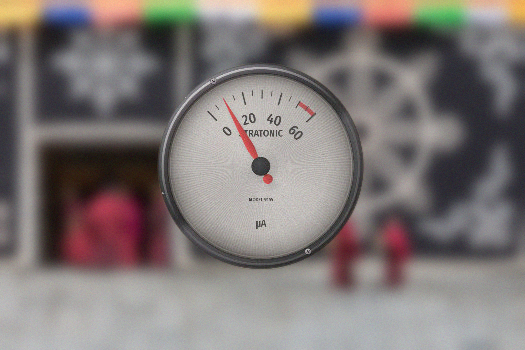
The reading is 10 µA
